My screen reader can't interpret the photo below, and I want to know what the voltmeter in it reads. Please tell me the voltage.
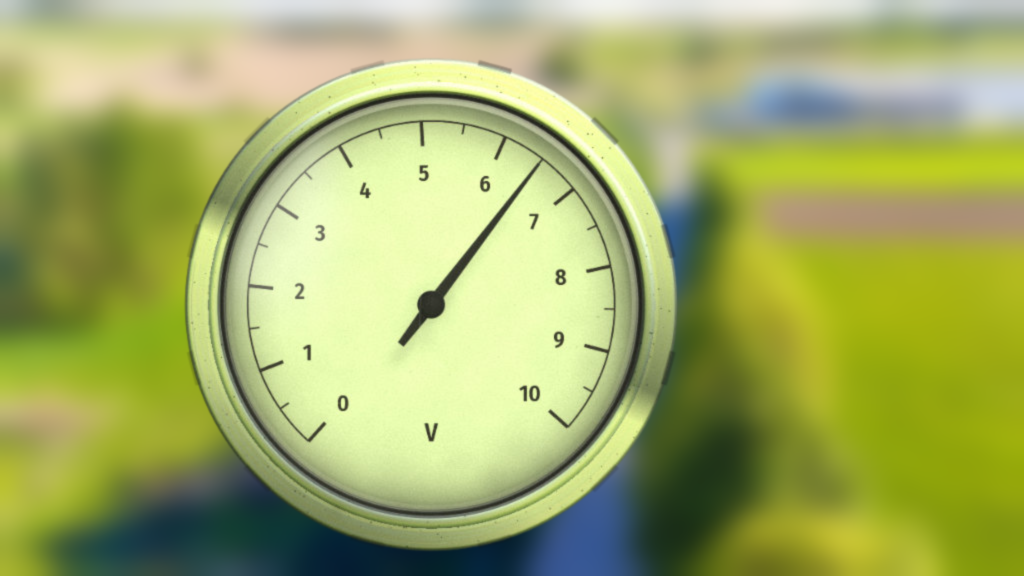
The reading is 6.5 V
